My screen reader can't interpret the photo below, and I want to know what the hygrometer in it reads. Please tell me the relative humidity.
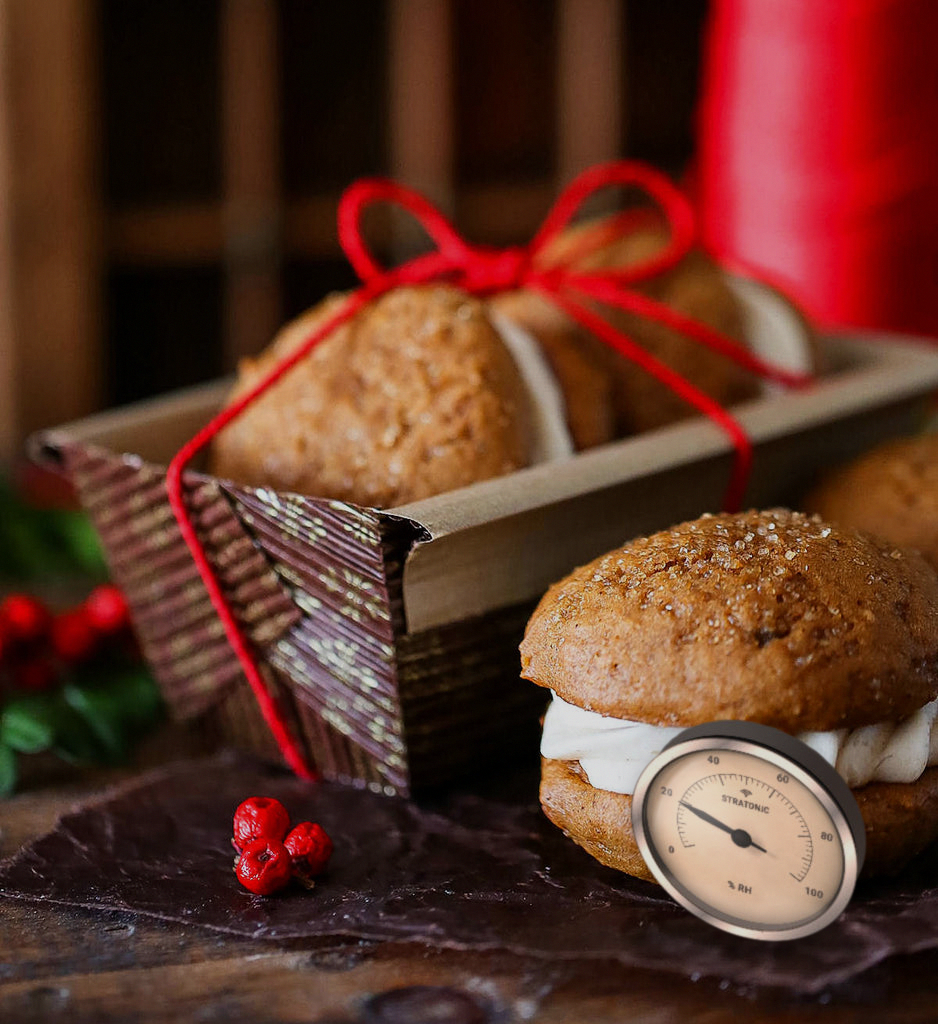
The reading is 20 %
